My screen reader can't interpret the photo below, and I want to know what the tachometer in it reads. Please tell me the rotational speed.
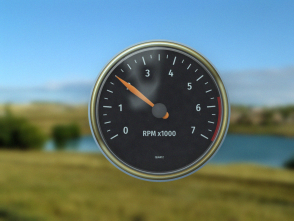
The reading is 2000 rpm
